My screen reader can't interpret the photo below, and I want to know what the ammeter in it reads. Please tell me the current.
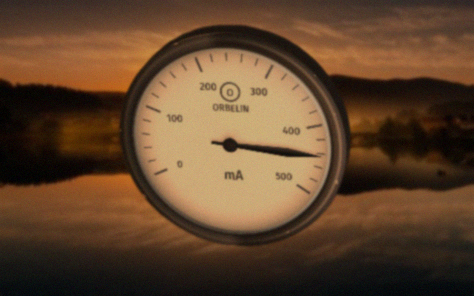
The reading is 440 mA
